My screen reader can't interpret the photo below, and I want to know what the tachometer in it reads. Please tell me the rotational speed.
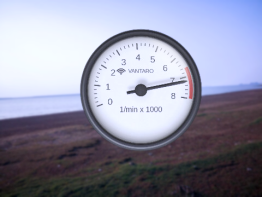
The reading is 7200 rpm
